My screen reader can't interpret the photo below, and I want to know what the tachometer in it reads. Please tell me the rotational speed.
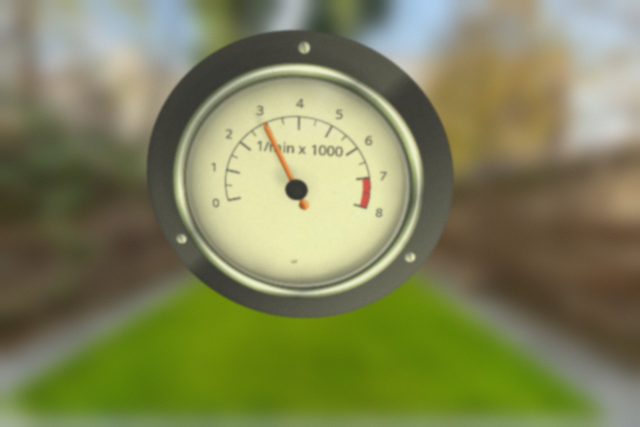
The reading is 3000 rpm
